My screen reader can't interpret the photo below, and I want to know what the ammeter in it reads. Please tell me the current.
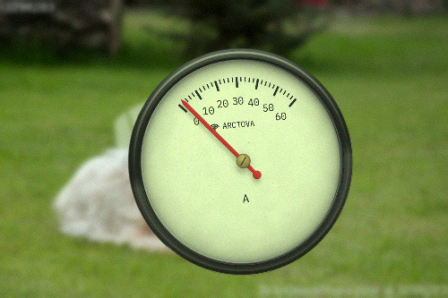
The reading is 2 A
